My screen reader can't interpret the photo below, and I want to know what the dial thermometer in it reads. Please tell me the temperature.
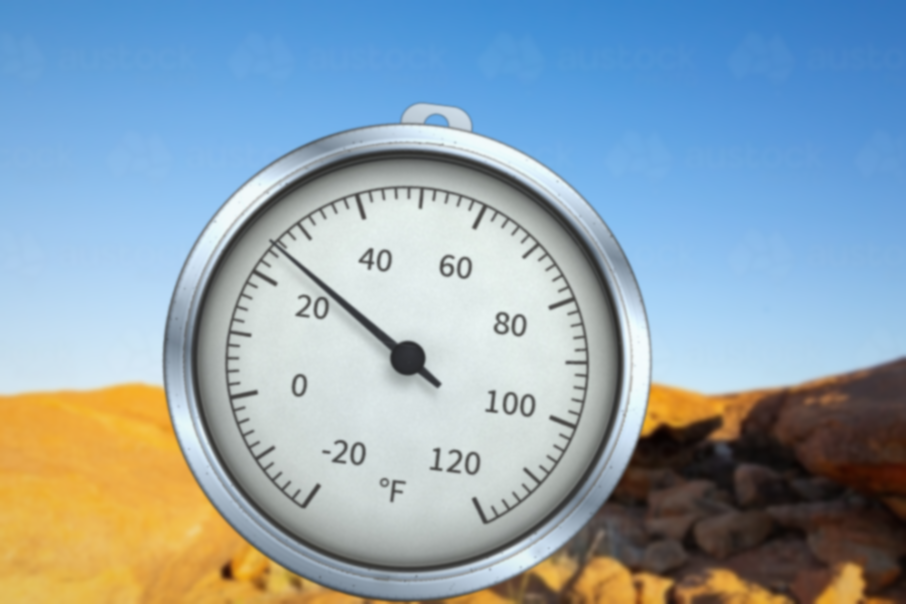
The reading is 25 °F
